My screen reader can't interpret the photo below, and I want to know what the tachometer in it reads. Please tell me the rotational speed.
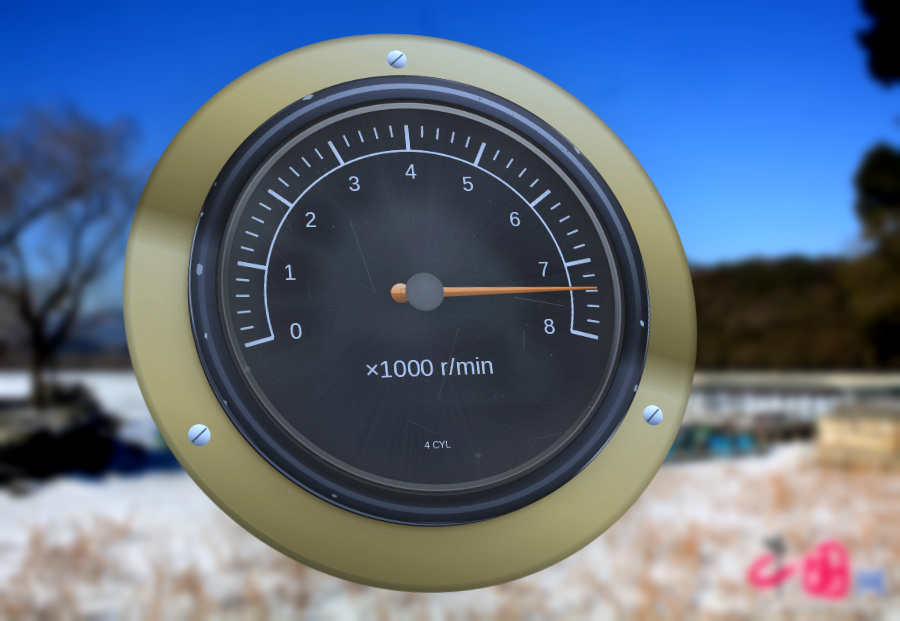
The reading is 7400 rpm
